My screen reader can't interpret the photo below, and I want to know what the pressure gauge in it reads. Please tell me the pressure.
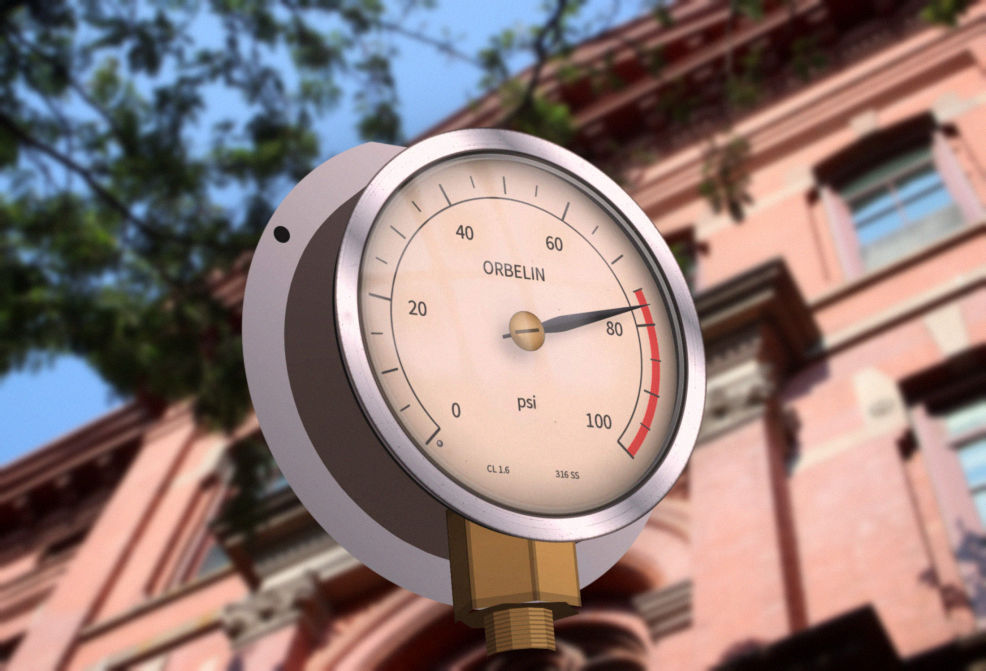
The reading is 77.5 psi
